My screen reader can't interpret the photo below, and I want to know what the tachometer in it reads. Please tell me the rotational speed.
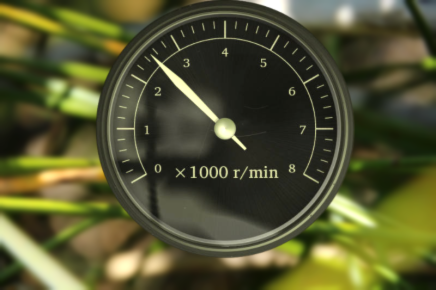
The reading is 2500 rpm
